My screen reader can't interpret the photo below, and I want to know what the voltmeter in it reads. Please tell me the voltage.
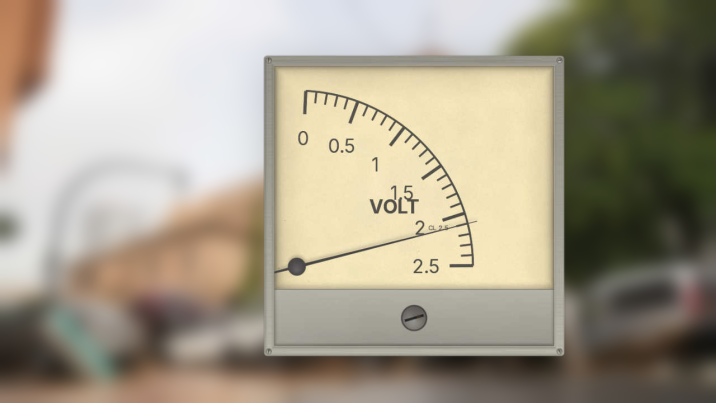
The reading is 2.1 V
